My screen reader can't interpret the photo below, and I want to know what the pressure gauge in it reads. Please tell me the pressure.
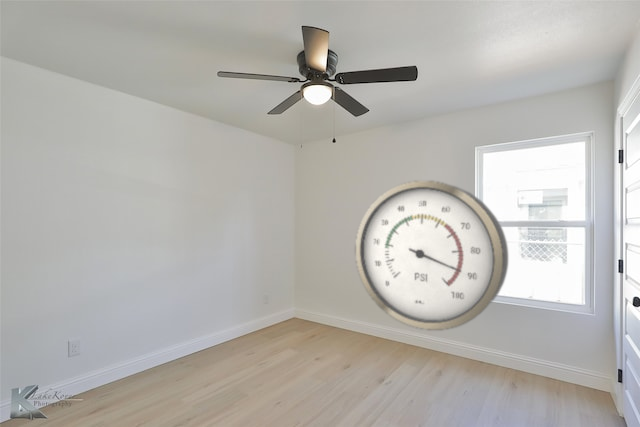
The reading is 90 psi
